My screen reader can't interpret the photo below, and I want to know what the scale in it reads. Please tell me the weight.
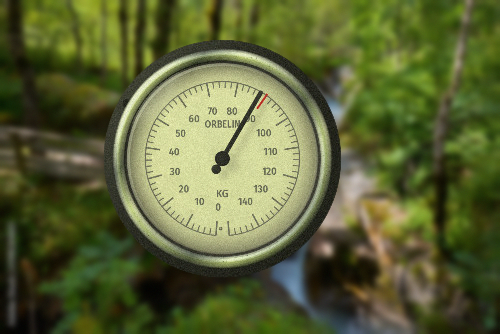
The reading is 88 kg
